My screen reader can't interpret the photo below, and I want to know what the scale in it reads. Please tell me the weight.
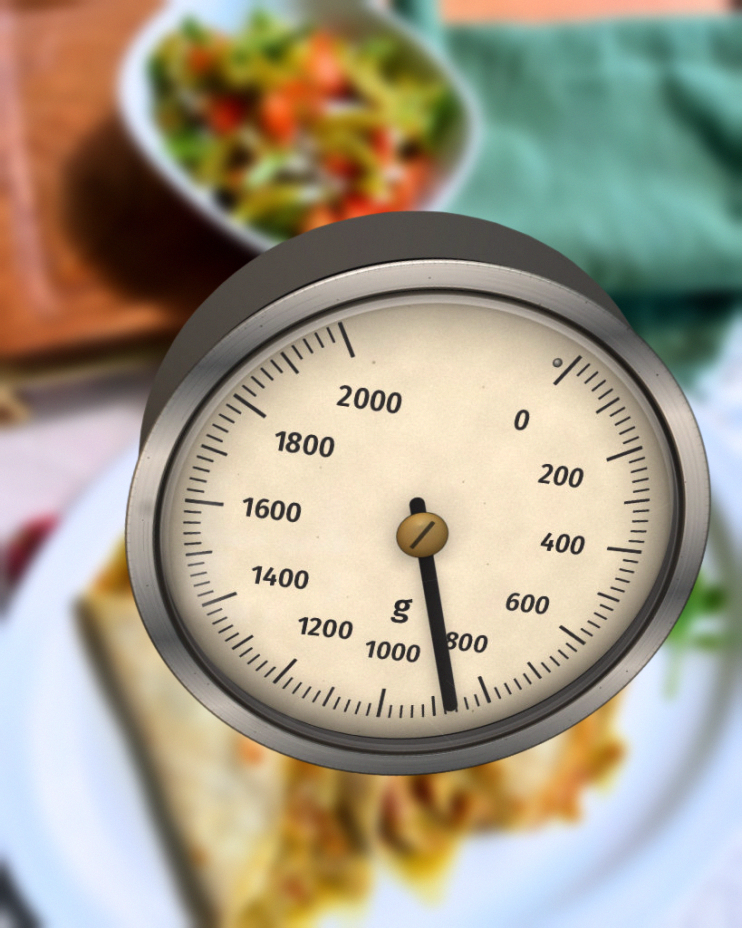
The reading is 870 g
